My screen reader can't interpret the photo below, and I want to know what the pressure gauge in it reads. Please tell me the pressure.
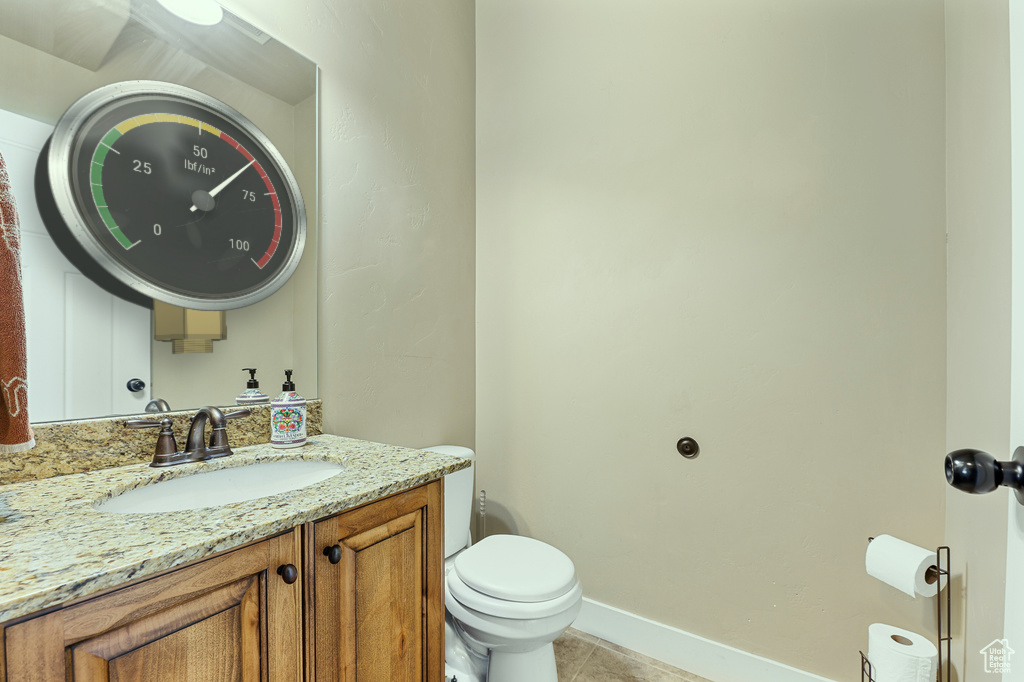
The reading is 65 psi
